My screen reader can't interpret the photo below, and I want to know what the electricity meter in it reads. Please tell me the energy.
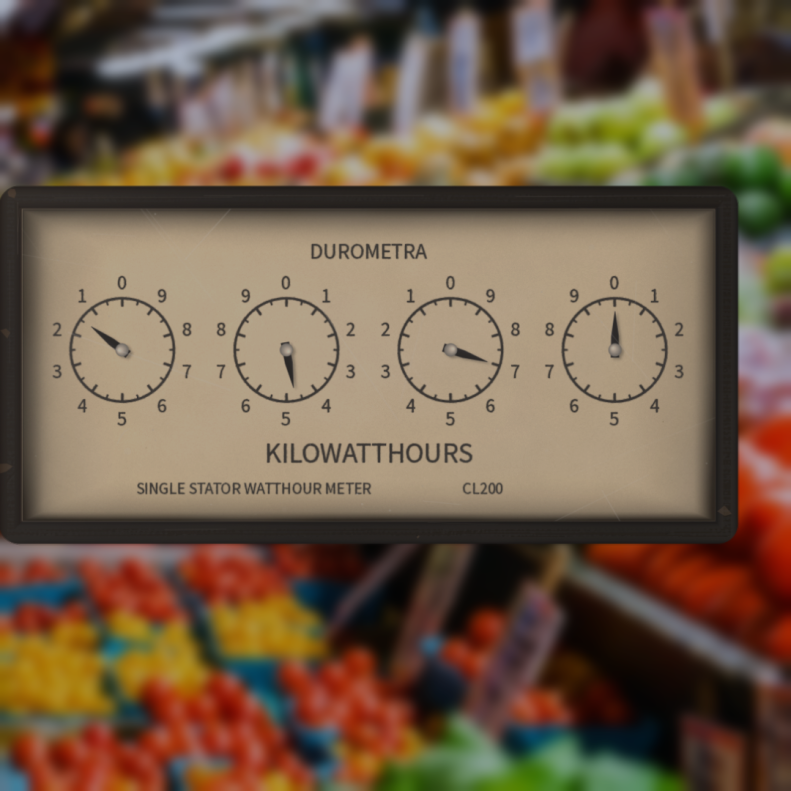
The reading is 1470 kWh
